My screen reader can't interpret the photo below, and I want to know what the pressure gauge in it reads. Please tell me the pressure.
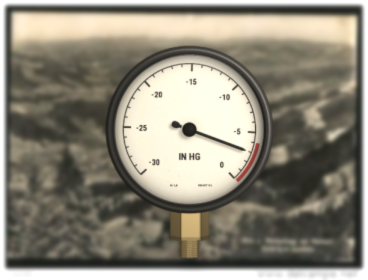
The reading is -3 inHg
